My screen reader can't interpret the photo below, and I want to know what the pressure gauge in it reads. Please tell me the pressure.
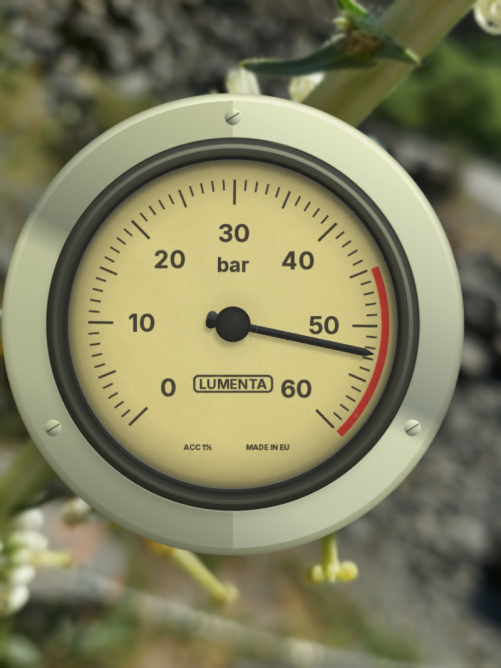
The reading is 52.5 bar
